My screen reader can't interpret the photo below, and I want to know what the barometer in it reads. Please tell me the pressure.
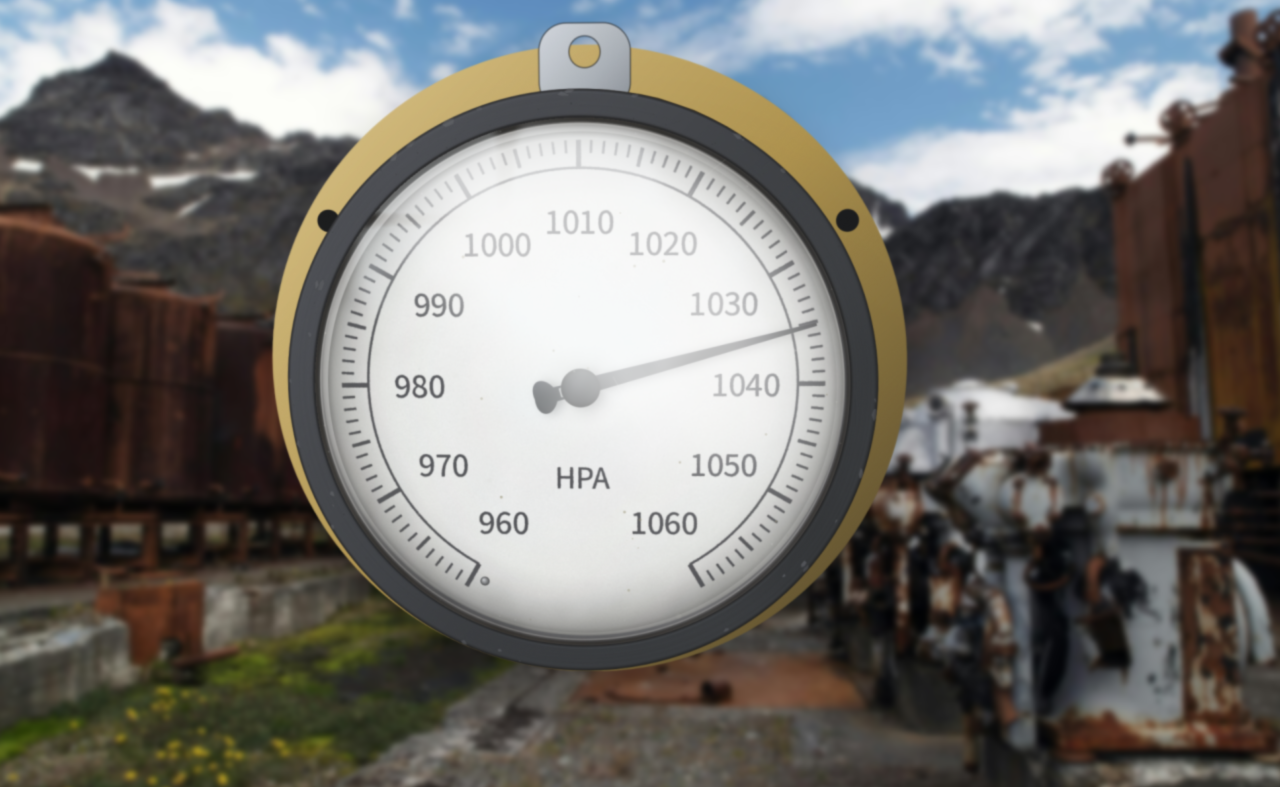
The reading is 1035 hPa
